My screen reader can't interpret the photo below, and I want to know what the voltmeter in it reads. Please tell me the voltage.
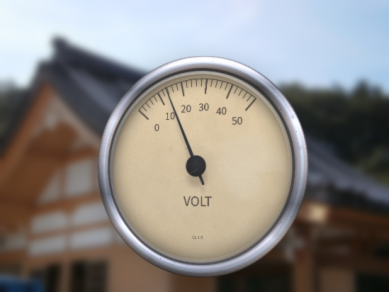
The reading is 14 V
